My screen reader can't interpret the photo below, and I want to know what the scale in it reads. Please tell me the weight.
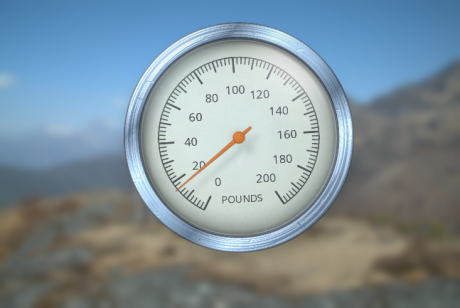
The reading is 16 lb
